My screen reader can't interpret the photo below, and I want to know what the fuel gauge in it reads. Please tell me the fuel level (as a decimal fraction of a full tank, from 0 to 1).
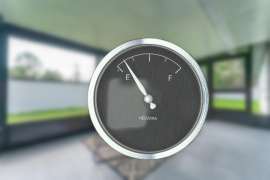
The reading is 0.125
